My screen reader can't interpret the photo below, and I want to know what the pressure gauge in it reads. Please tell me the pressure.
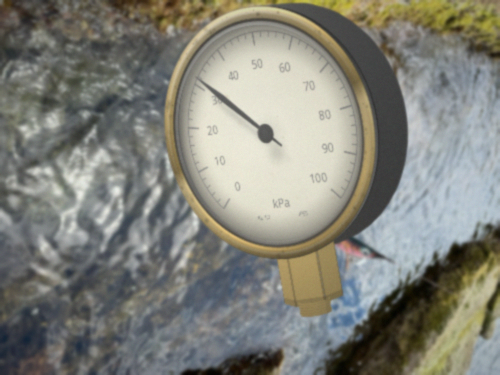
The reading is 32 kPa
